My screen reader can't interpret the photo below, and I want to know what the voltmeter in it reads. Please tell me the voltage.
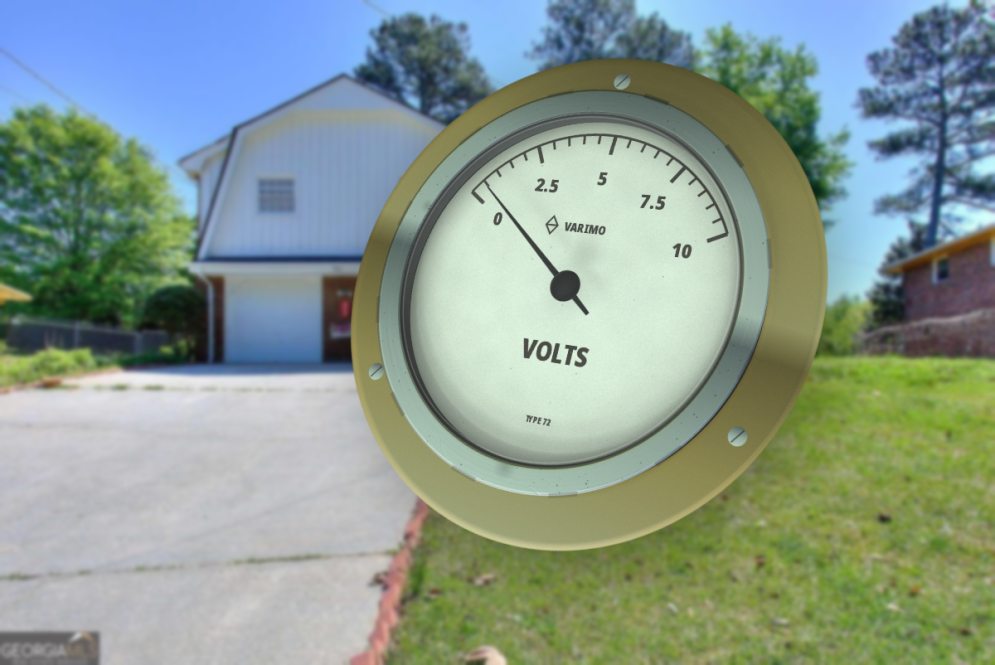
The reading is 0.5 V
